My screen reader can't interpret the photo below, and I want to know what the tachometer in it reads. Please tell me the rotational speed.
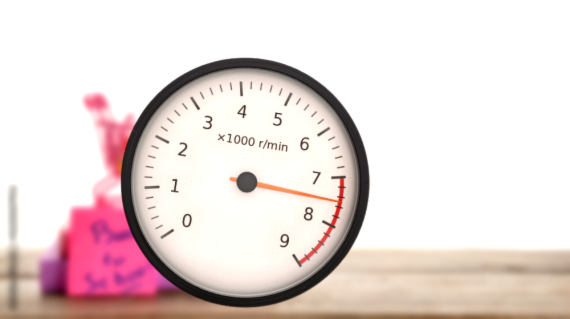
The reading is 7500 rpm
